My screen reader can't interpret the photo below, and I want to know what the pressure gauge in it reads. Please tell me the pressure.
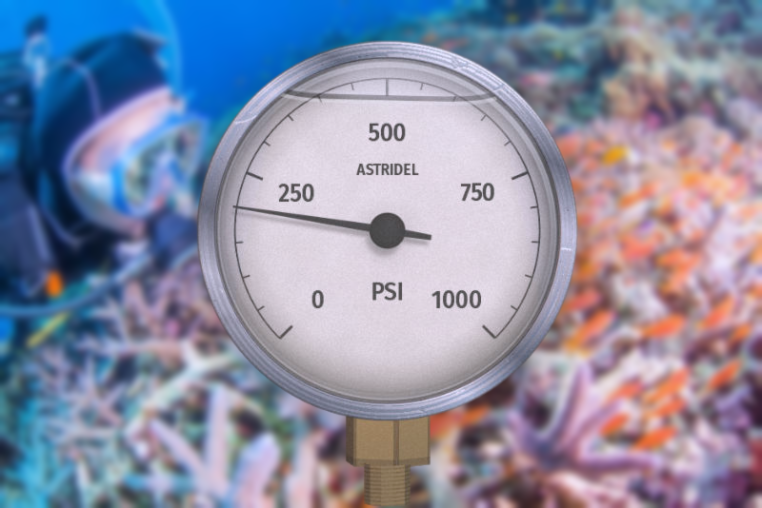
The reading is 200 psi
